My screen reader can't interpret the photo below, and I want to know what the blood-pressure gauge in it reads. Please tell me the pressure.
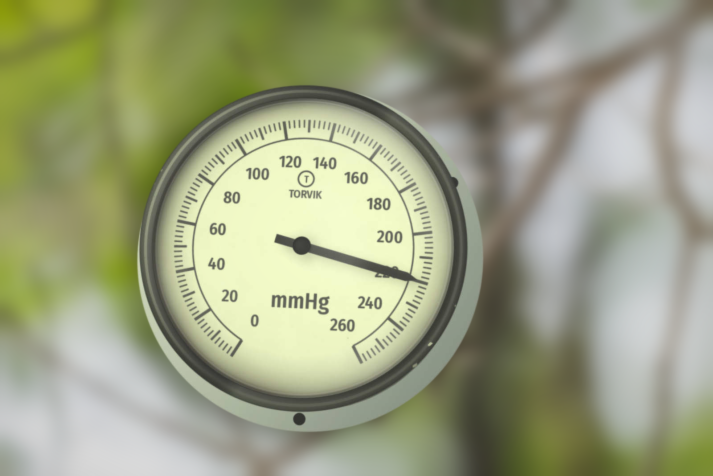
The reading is 220 mmHg
